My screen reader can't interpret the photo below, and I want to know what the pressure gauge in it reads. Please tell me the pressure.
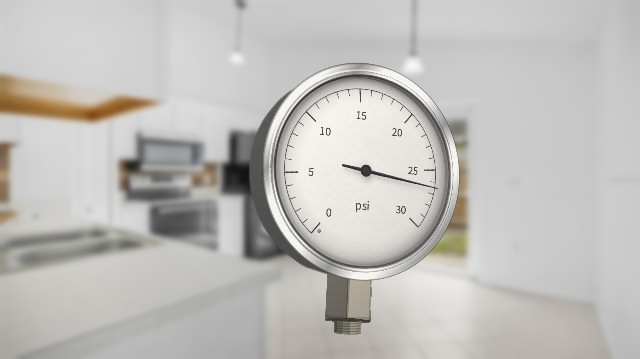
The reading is 26.5 psi
